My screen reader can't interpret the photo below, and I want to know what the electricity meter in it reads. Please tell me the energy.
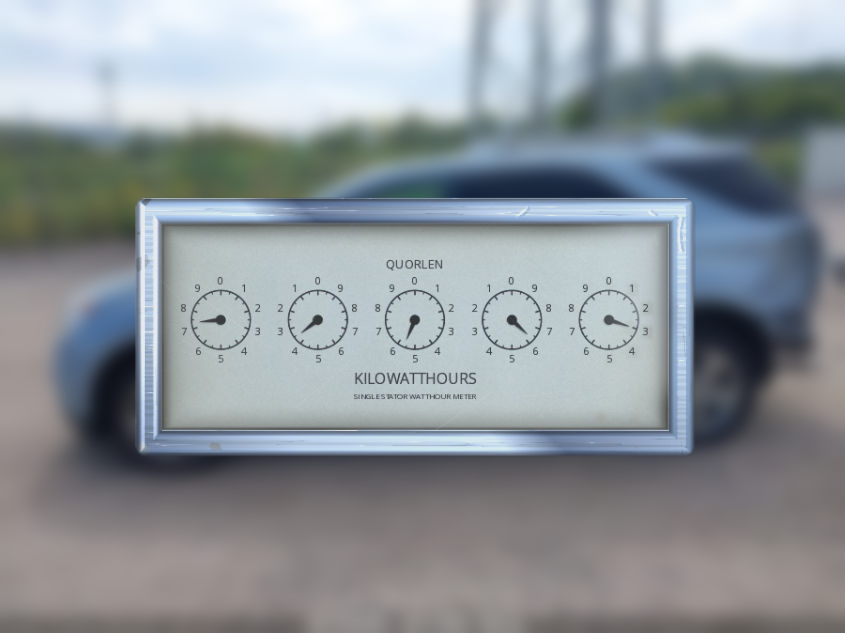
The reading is 73563 kWh
